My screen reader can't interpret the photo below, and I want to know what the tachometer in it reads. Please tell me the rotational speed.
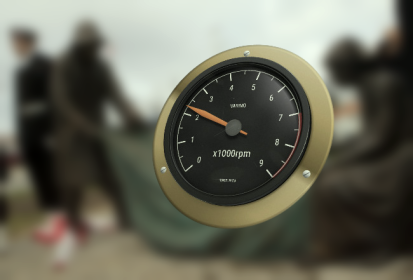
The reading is 2250 rpm
